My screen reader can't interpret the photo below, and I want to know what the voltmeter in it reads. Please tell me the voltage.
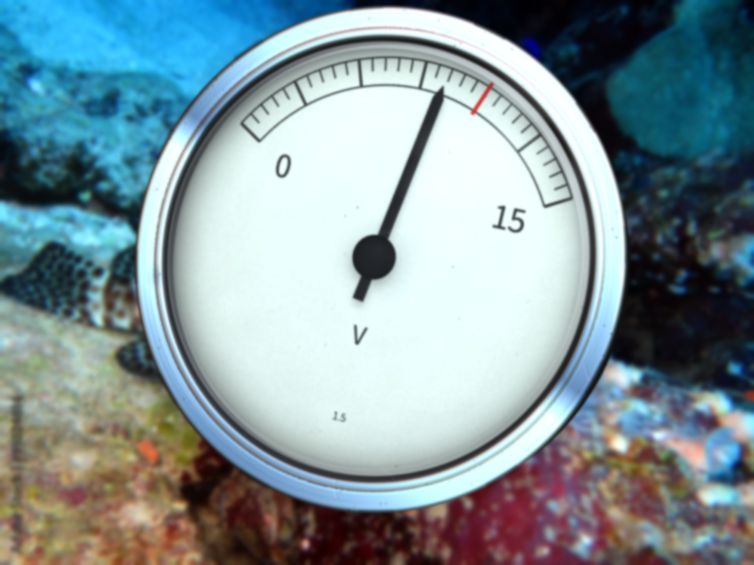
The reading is 8.5 V
